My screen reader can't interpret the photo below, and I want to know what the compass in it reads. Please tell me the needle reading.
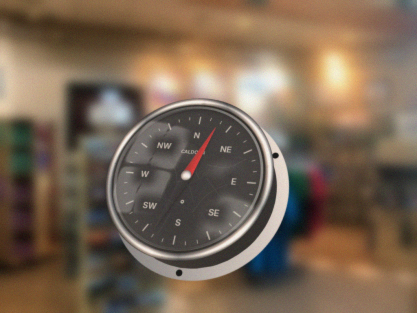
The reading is 20 °
